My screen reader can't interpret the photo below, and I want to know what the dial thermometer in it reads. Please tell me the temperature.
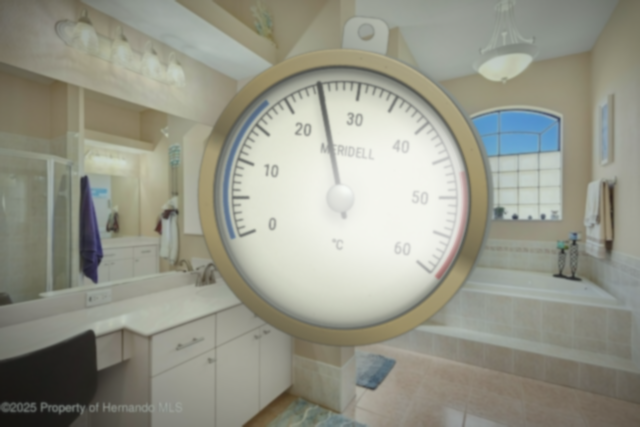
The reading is 25 °C
